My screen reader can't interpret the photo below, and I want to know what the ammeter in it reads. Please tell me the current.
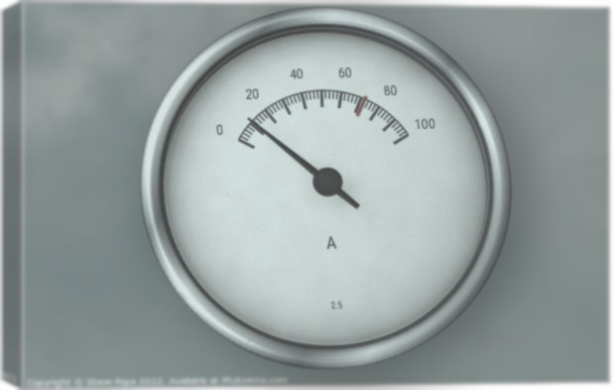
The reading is 10 A
